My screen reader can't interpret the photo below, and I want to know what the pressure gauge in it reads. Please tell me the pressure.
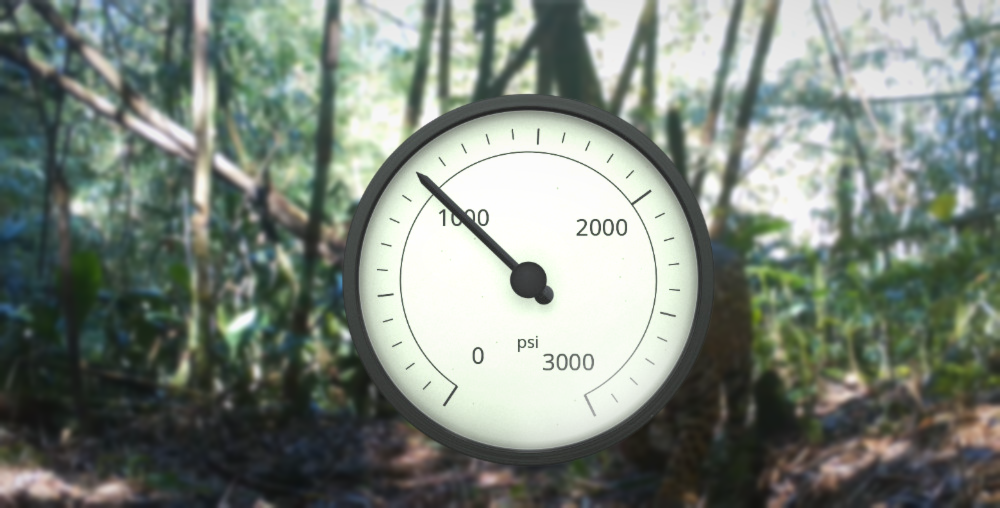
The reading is 1000 psi
